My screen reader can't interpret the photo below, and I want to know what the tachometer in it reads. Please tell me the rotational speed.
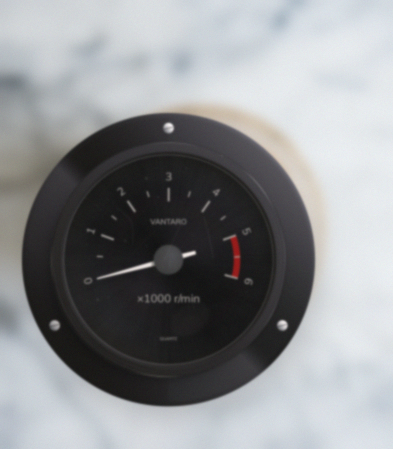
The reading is 0 rpm
